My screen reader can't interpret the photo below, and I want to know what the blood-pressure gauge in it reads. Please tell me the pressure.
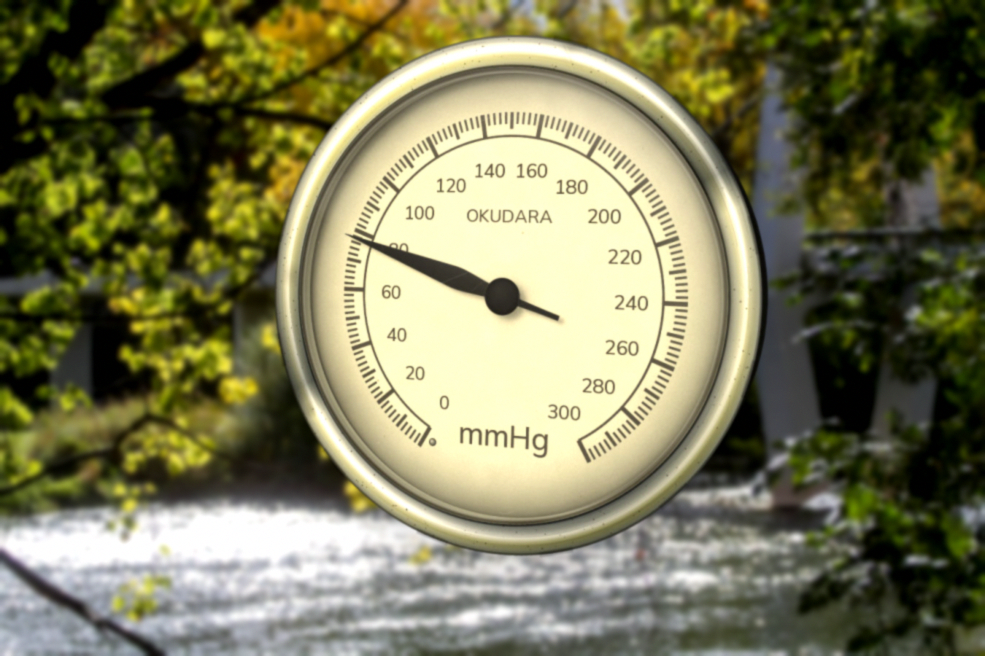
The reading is 78 mmHg
